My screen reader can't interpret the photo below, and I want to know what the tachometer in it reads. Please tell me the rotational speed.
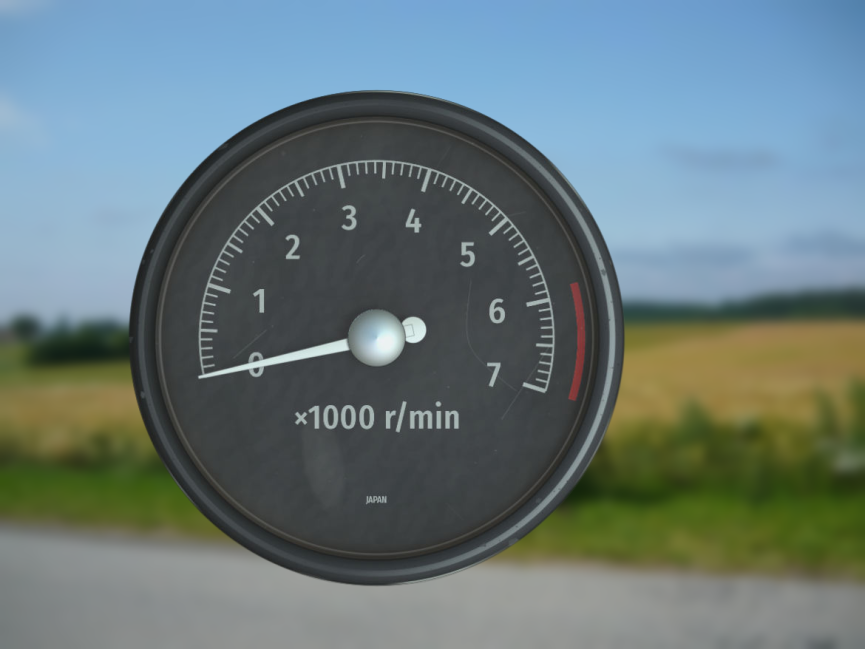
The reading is 0 rpm
